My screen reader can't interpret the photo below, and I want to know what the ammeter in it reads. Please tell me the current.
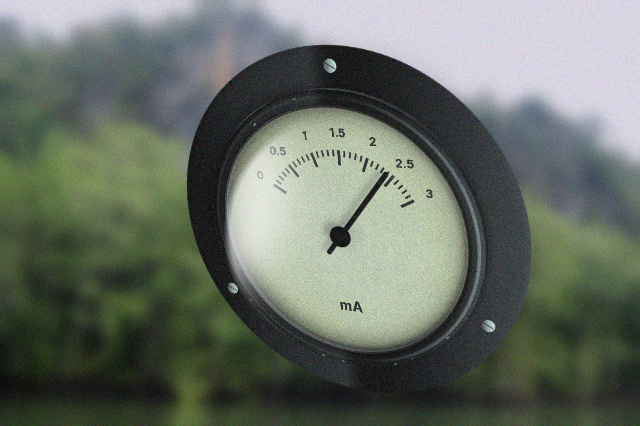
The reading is 2.4 mA
